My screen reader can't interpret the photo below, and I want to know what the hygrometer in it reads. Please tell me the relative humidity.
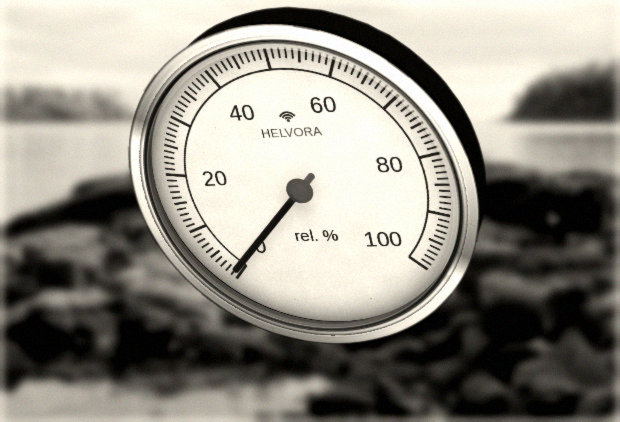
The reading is 1 %
